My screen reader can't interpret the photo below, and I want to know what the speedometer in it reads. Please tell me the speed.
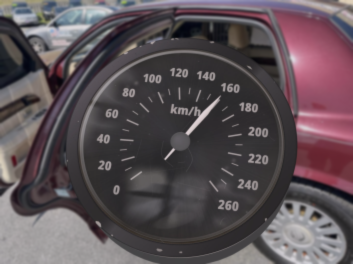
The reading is 160 km/h
